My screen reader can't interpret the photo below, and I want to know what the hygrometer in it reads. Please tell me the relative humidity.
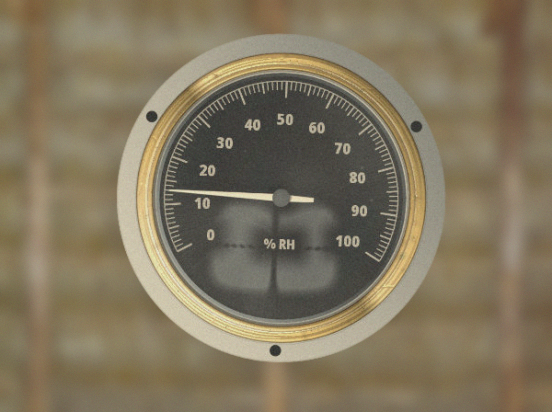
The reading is 13 %
